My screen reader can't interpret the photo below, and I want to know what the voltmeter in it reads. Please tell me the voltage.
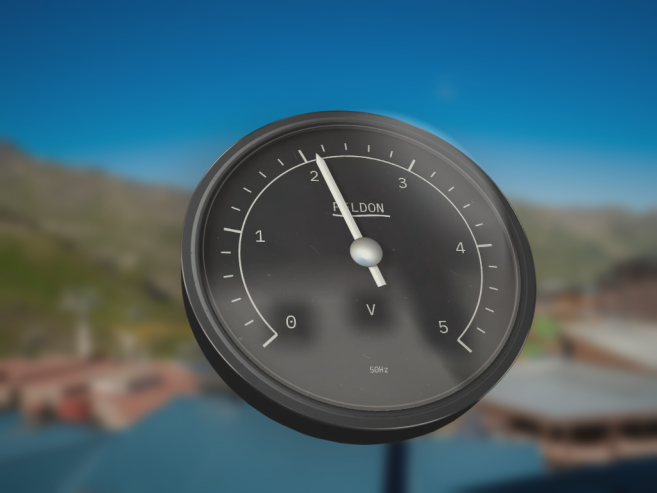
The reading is 2.1 V
